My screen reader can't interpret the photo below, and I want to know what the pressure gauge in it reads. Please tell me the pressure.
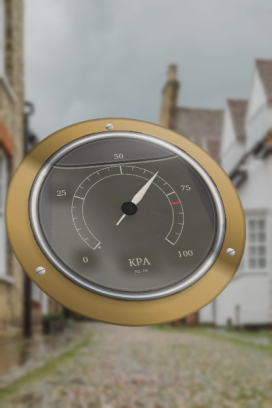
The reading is 65 kPa
